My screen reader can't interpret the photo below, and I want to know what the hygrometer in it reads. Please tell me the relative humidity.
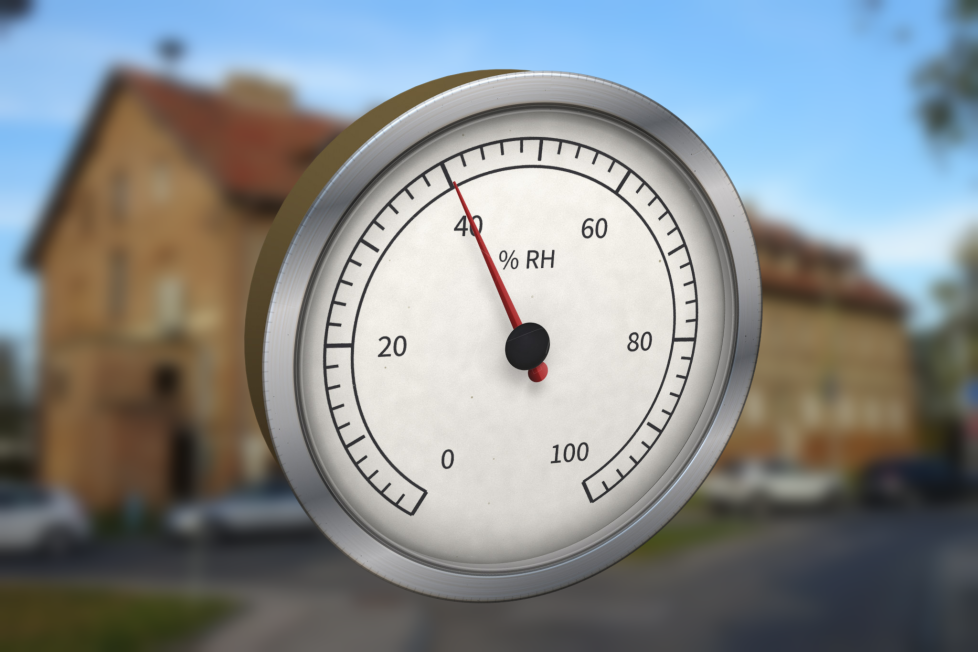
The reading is 40 %
